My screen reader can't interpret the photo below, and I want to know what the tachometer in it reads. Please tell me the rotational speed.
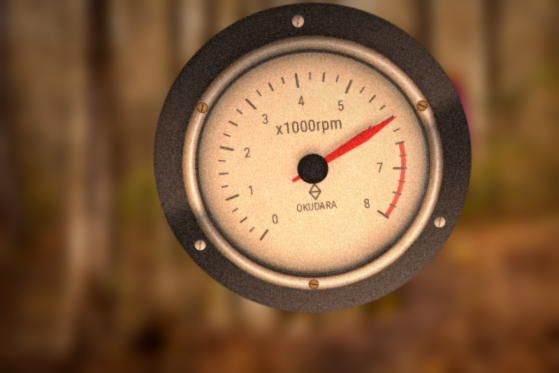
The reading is 6000 rpm
